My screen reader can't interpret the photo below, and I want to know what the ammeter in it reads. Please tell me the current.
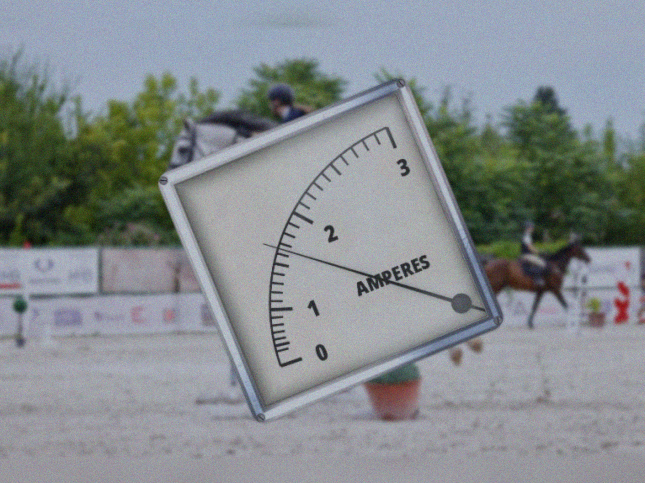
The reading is 1.65 A
